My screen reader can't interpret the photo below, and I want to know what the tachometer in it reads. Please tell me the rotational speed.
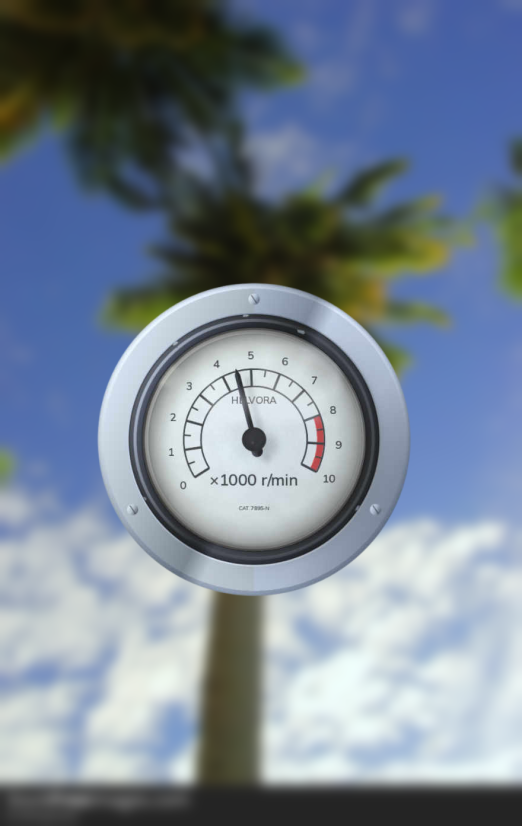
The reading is 4500 rpm
